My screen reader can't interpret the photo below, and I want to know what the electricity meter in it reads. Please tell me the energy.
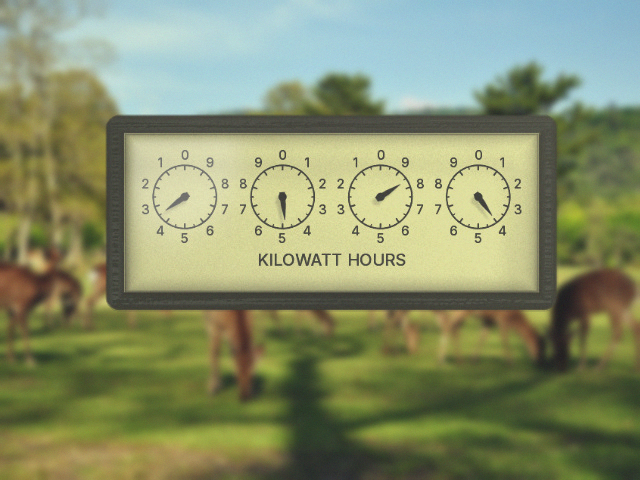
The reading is 3484 kWh
